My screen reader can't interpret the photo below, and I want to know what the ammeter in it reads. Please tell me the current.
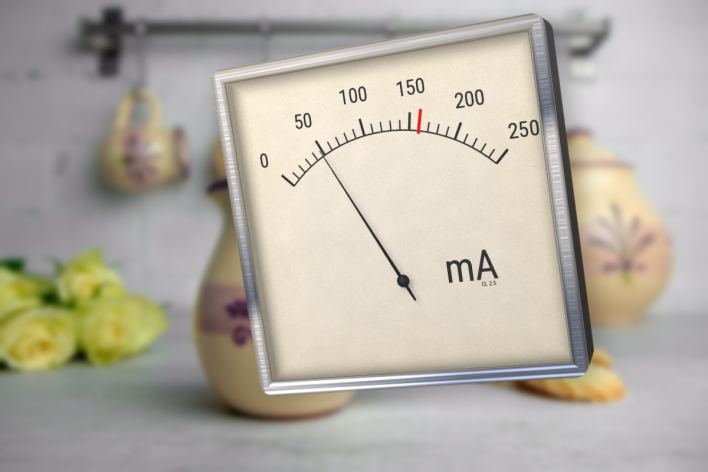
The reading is 50 mA
